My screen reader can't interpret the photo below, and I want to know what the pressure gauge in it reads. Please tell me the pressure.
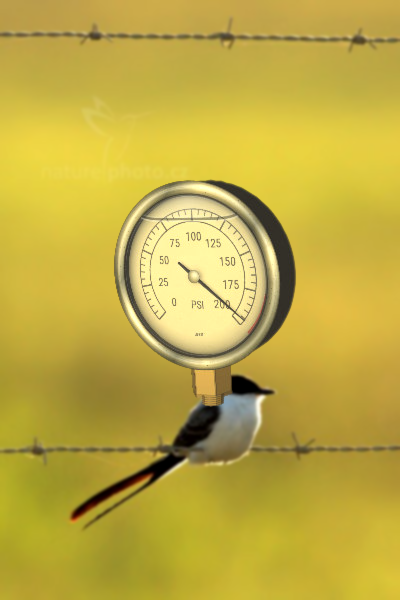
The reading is 195 psi
